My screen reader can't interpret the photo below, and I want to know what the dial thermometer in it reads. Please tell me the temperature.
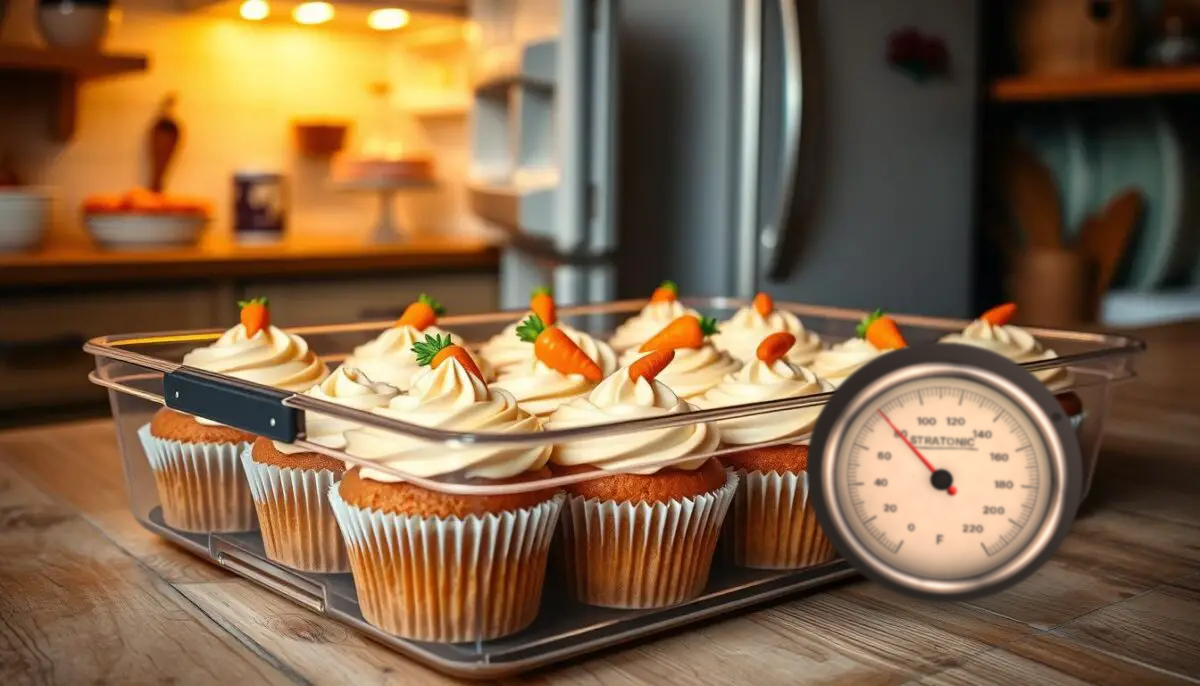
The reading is 80 °F
